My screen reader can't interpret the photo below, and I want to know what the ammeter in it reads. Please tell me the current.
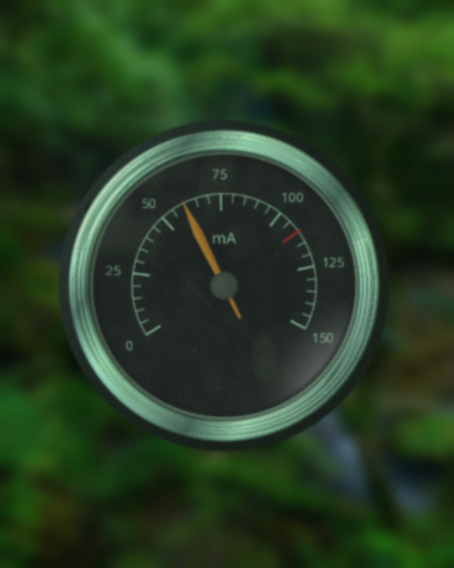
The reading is 60 mA
